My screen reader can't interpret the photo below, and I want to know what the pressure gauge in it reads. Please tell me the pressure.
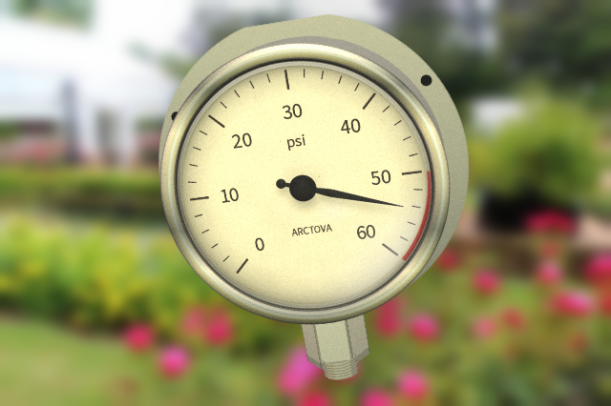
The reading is 54 psi
